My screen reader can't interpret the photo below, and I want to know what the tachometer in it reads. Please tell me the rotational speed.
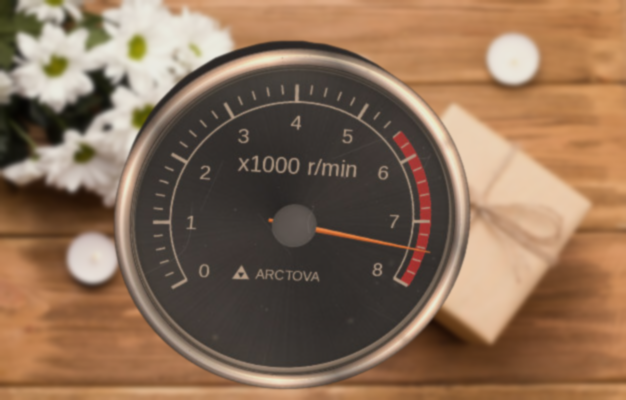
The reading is 7400 rpm
